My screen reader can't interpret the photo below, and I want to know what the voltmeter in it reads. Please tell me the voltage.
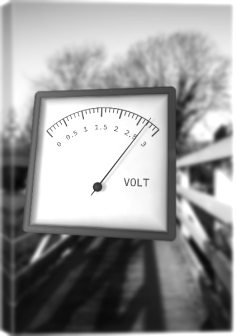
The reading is 2.7 V
